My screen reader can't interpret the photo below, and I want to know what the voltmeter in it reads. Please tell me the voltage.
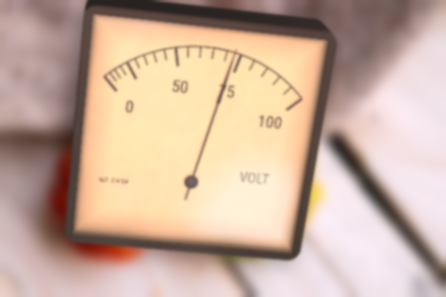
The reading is 72.5 V
